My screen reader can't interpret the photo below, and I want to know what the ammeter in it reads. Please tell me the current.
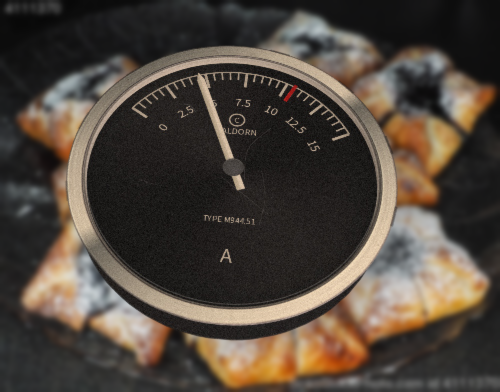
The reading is 4.5 A
